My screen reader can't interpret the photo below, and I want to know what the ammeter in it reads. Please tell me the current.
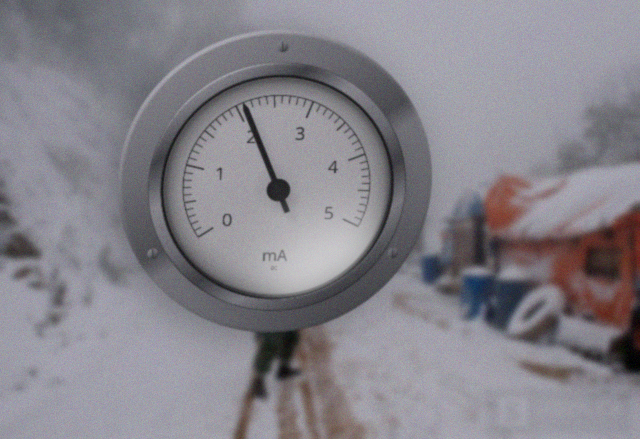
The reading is 2.1 mA
